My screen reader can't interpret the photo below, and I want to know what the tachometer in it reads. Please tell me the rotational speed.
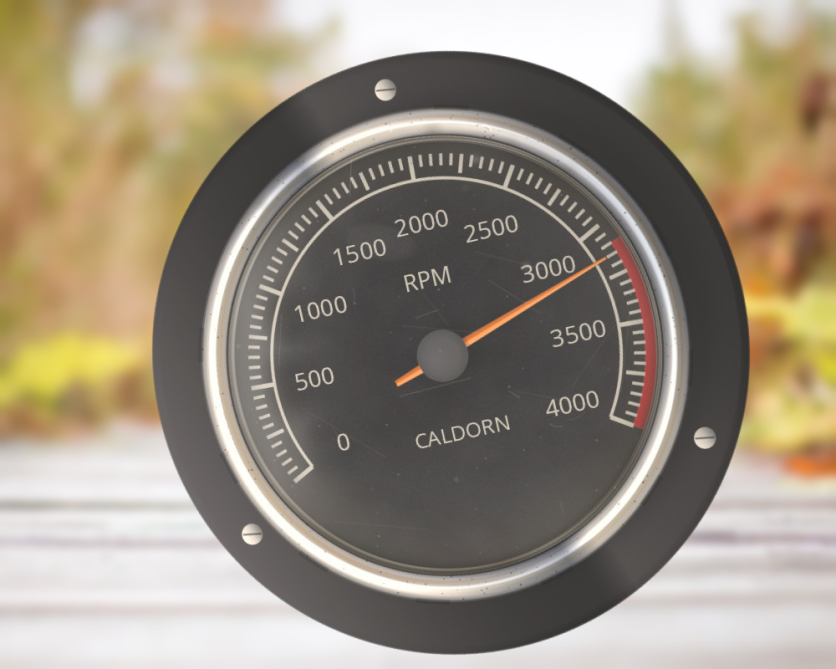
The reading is 3150 rpm
